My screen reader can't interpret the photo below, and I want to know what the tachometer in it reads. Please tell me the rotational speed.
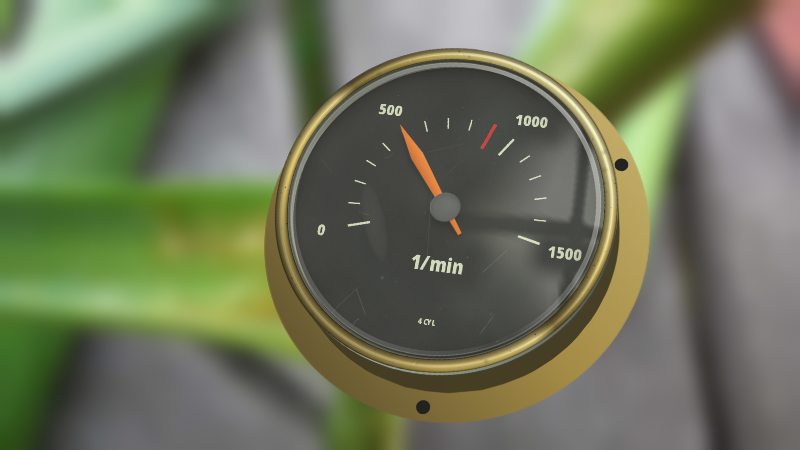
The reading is 500 rpm
